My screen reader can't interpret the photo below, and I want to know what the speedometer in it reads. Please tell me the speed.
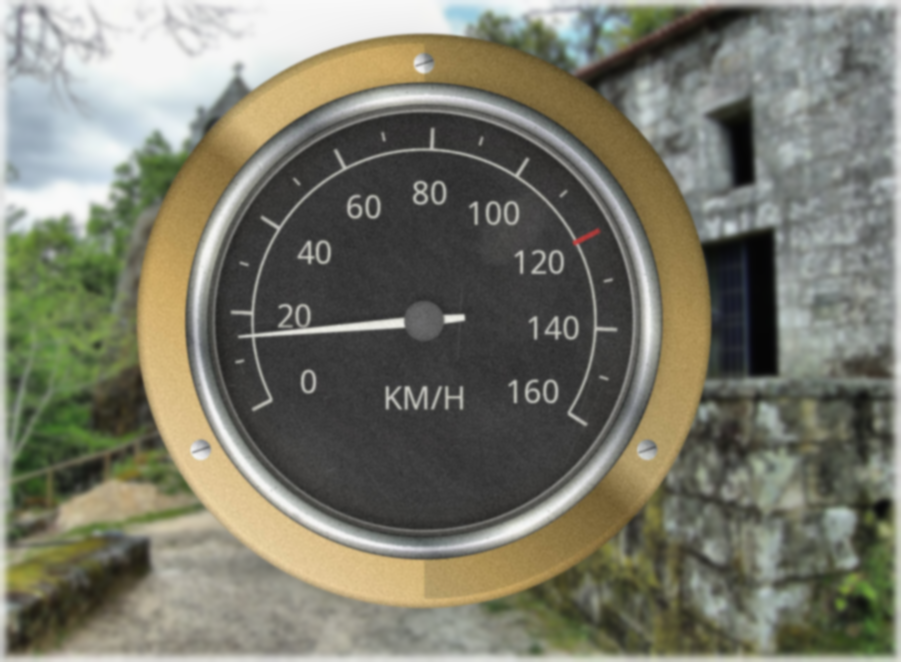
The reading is 15 km/h
